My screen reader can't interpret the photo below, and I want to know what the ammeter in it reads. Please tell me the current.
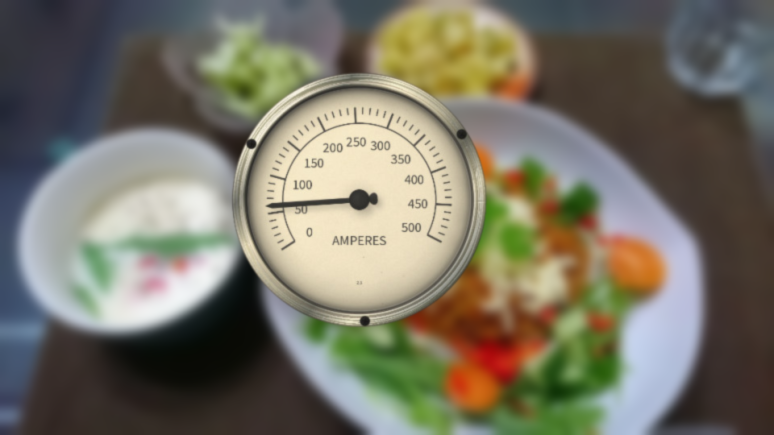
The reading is 60 A
